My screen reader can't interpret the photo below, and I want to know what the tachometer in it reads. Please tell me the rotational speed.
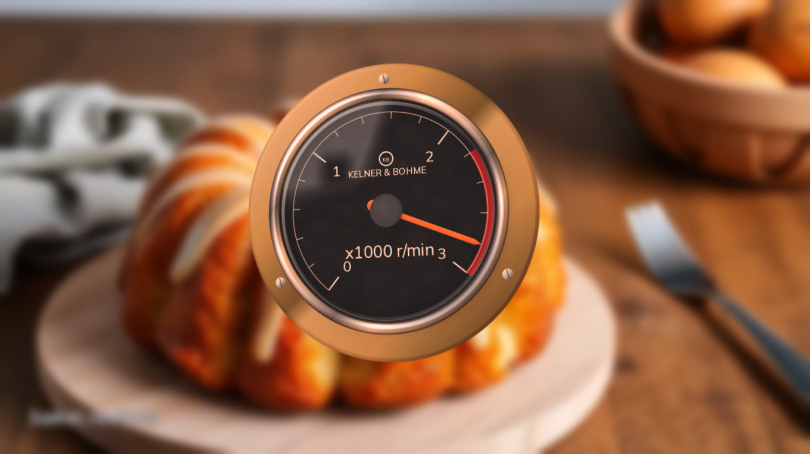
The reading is 2800 rpm
